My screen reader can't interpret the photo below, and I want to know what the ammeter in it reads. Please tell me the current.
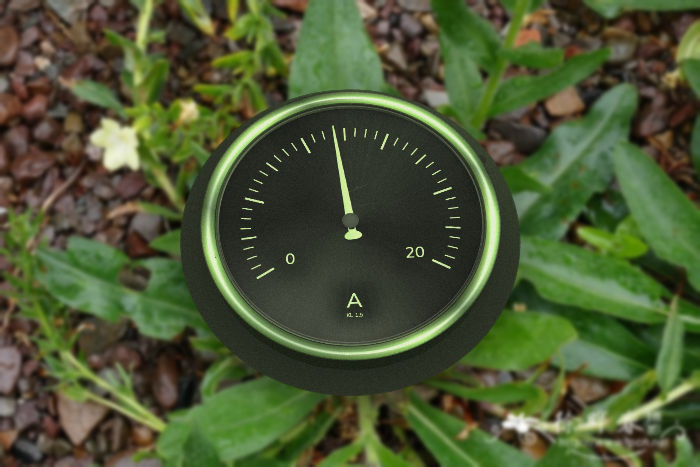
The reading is 9.5 A
